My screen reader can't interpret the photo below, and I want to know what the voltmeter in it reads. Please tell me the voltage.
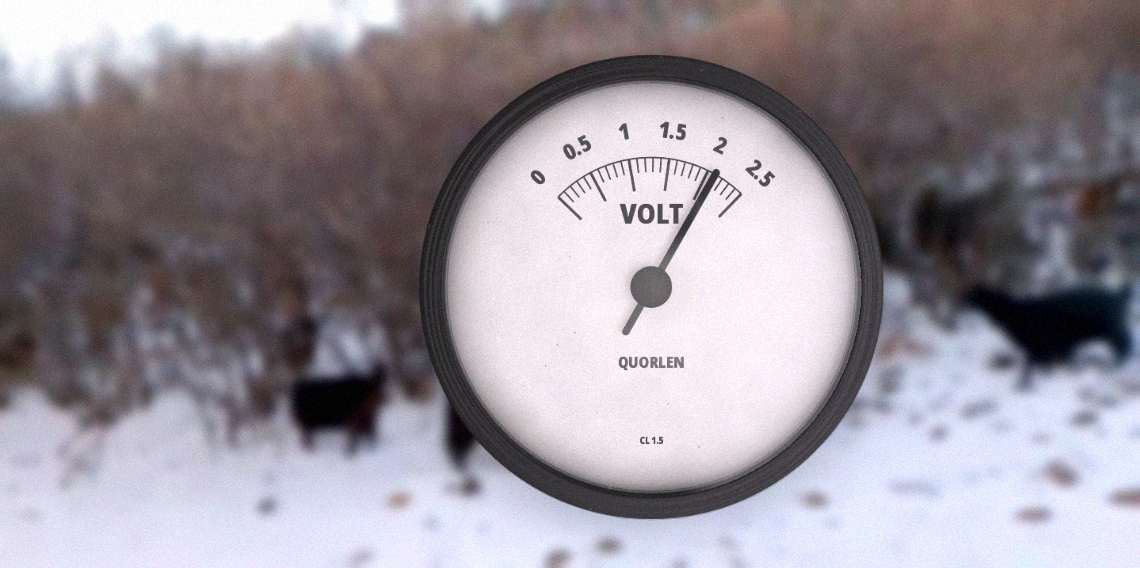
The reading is 2.1 V
